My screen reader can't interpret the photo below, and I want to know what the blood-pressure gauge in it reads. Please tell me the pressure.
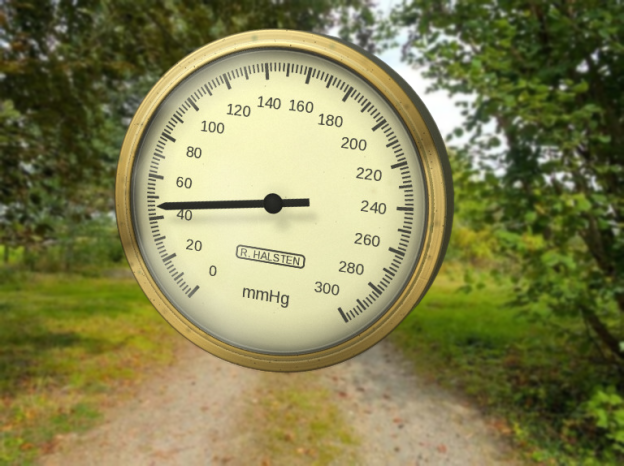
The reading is 46 mmHg
